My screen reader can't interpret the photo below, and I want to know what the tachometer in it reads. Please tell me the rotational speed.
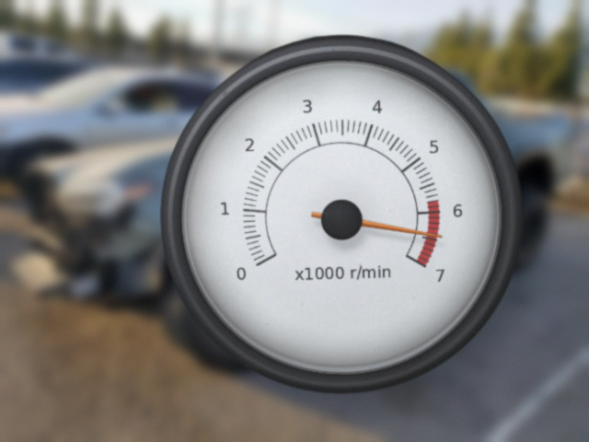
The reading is 6400 rpm
